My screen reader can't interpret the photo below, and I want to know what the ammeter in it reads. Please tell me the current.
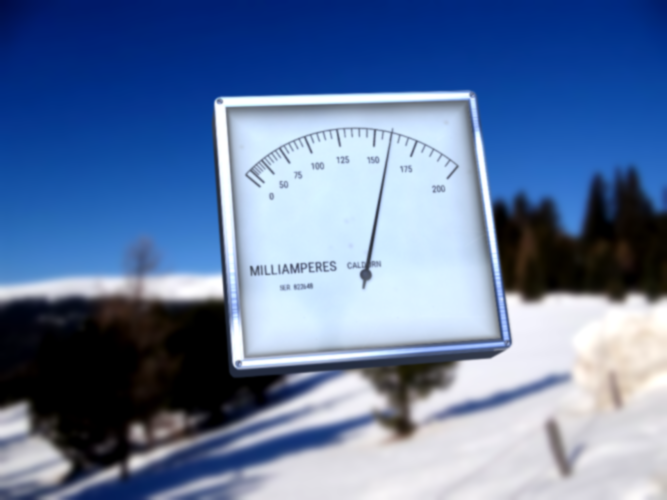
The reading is 160 mA
